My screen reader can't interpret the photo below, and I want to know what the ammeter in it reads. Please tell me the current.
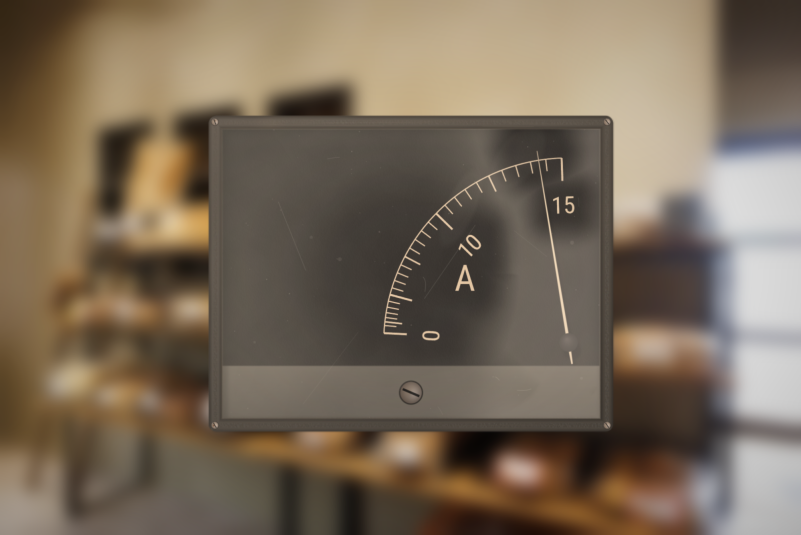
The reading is 14.25 A
